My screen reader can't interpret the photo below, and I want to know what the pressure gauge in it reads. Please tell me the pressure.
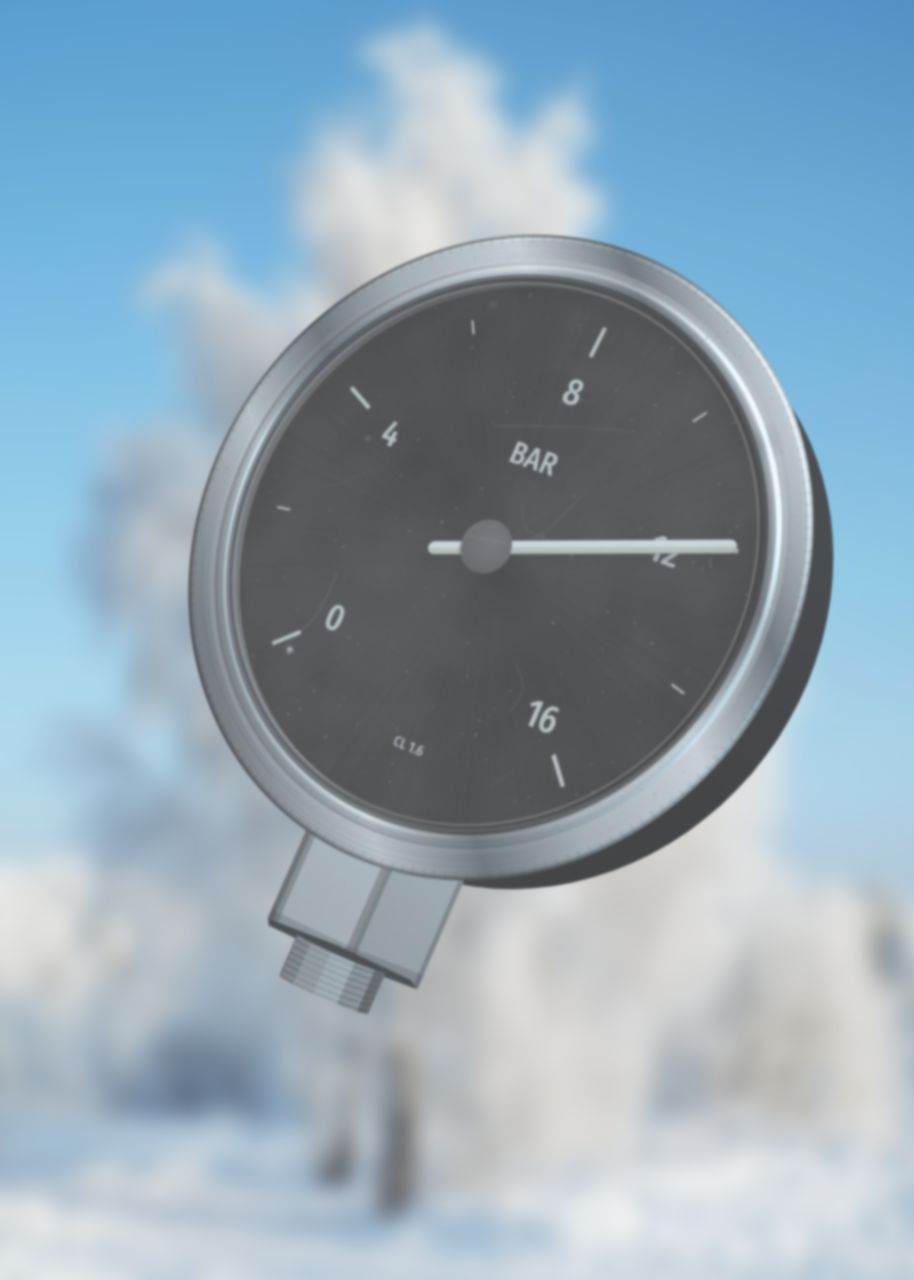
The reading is 12 bar
